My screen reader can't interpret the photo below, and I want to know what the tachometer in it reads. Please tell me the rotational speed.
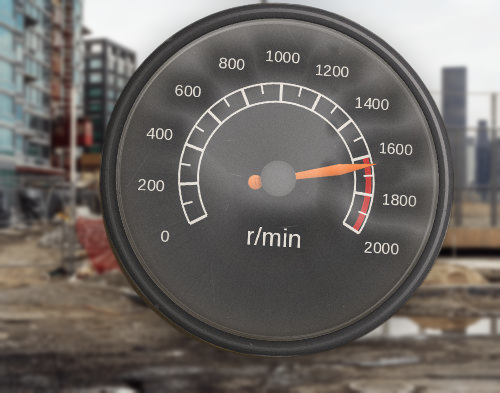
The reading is 1650 rpm
